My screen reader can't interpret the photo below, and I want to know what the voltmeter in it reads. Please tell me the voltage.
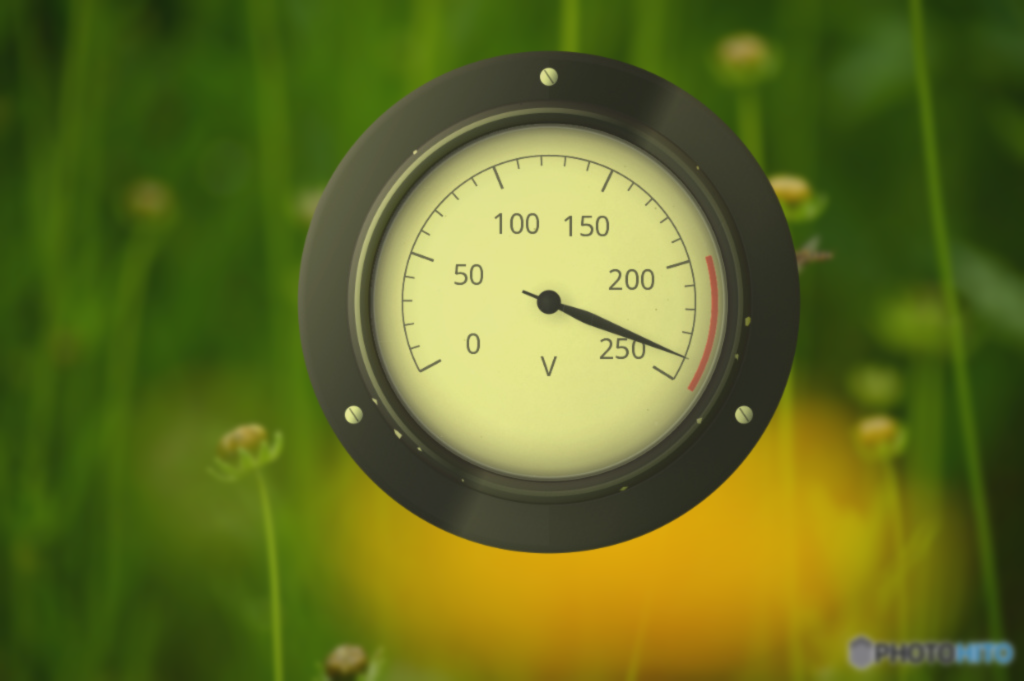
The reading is 240 V
